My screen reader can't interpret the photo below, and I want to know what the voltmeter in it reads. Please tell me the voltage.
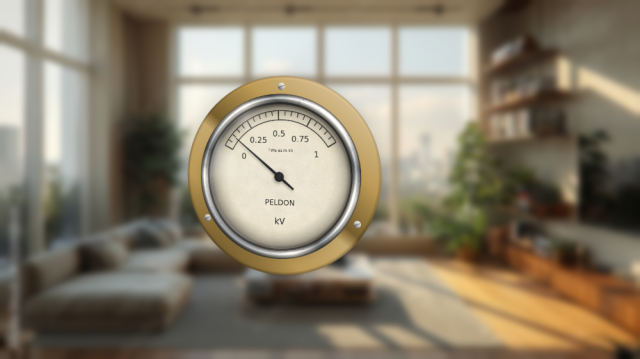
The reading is 0.1 kV
